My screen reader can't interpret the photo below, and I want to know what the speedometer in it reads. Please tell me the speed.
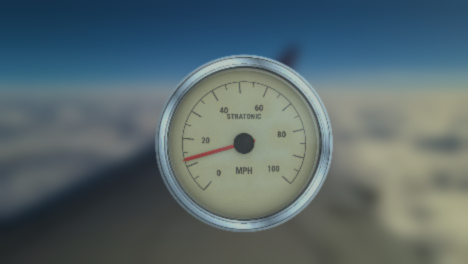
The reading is 12.5 mph
